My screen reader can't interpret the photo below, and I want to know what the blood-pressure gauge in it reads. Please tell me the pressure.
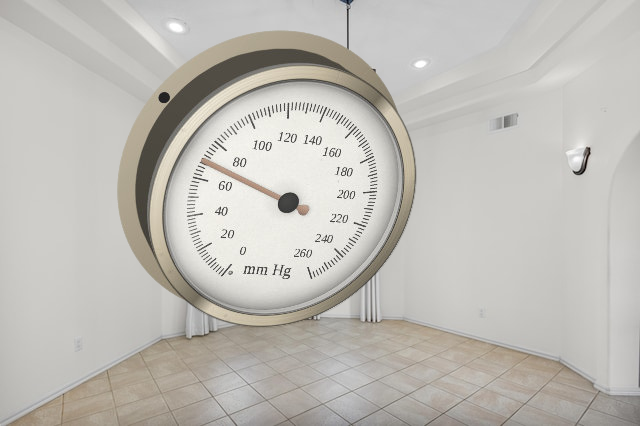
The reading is 70 mmHg
